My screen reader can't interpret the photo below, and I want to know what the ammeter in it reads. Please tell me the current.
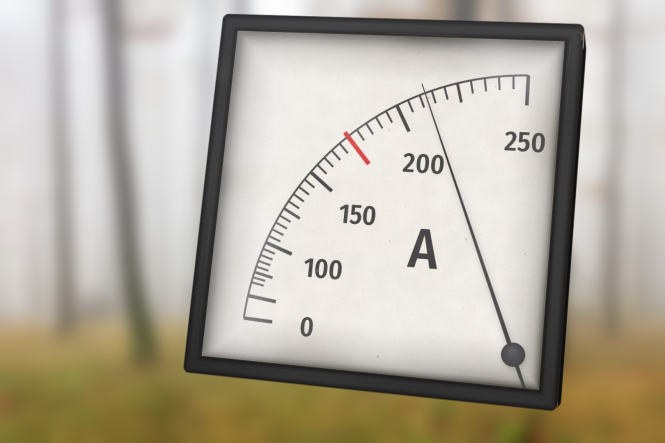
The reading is 212.5 A
